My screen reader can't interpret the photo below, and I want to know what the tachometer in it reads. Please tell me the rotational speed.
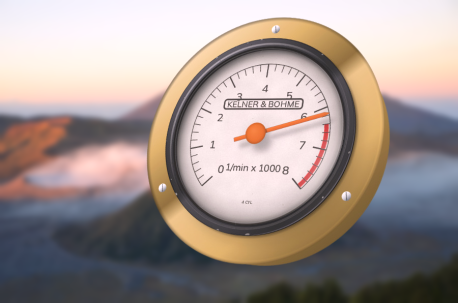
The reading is 6200 rpm
